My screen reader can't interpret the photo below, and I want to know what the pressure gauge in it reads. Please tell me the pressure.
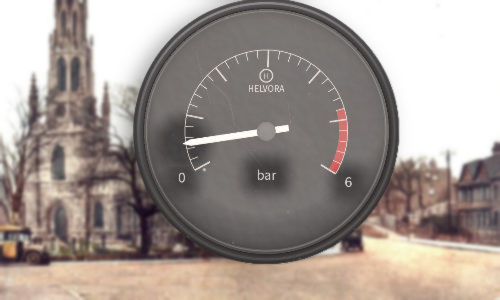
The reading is 0.5 bar
